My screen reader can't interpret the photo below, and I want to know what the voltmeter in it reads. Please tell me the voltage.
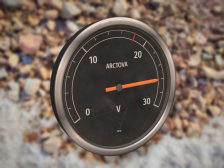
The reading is 26 V
